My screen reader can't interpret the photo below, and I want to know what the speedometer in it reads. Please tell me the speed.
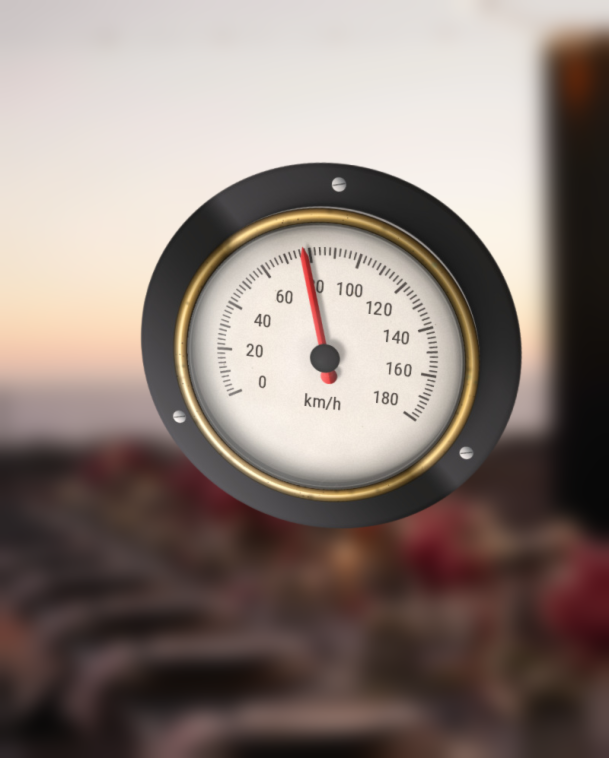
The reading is 78 km/h
